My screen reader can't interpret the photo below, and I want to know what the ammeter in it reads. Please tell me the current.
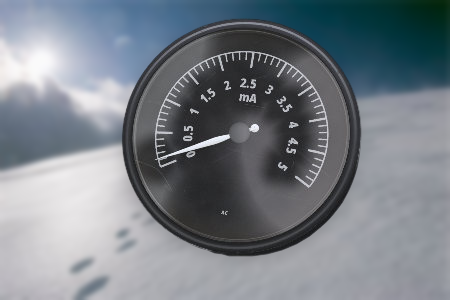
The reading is 0.1 mA
